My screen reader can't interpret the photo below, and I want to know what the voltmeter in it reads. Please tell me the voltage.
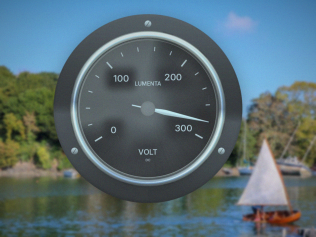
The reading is 280 V
